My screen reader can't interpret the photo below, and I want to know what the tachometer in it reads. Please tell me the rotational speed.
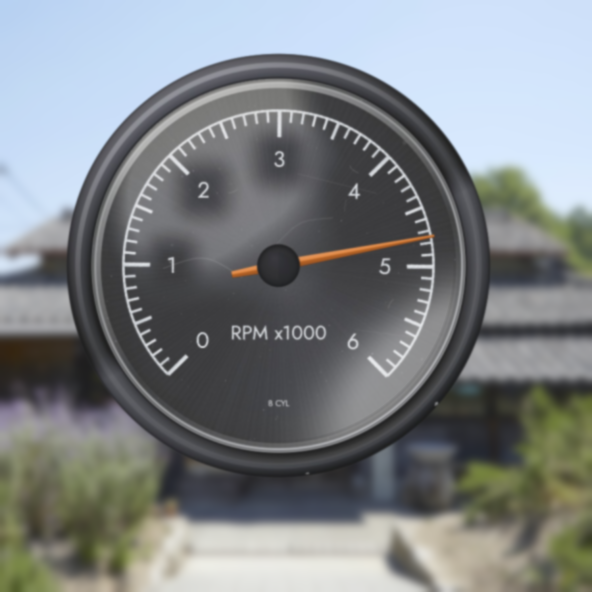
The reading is 4750 rpm
